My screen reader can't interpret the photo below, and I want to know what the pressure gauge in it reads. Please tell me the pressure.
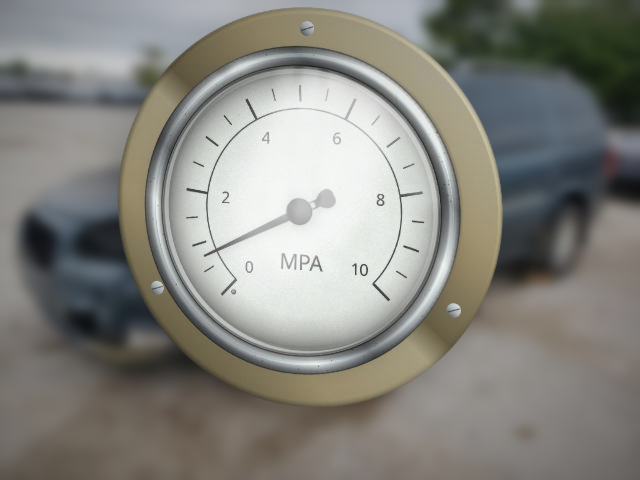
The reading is 0.75 MPa
